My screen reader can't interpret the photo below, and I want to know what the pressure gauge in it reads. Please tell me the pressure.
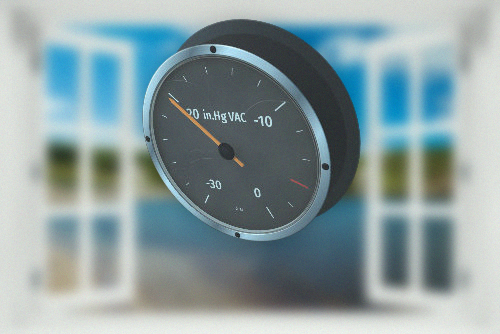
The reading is -20 inHg
